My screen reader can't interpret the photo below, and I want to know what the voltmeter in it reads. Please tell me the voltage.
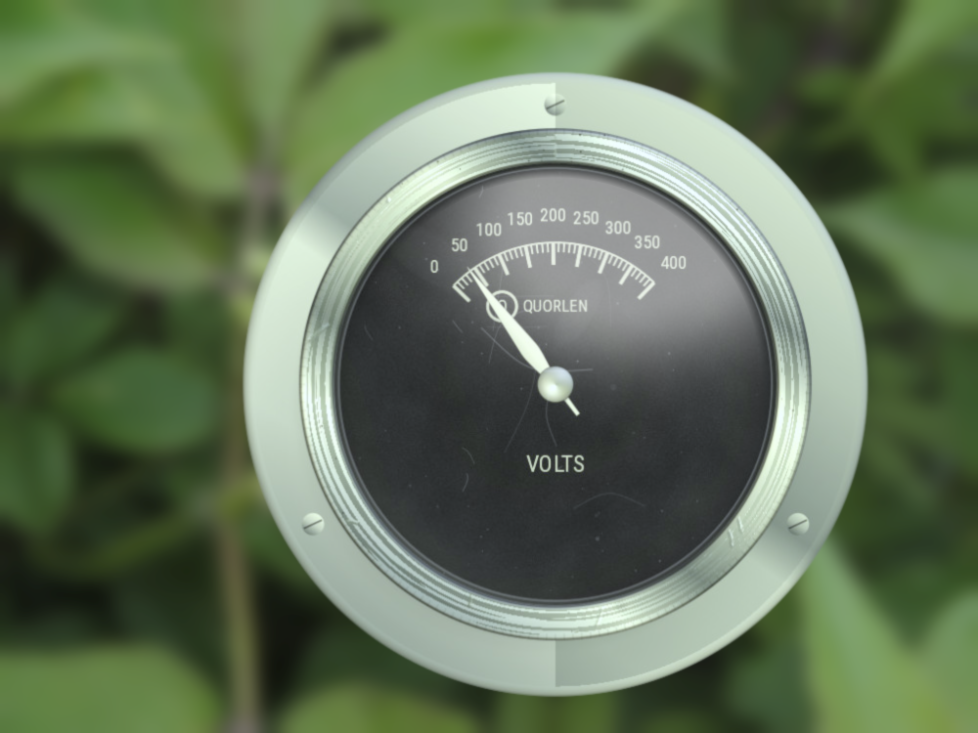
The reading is 40 V
